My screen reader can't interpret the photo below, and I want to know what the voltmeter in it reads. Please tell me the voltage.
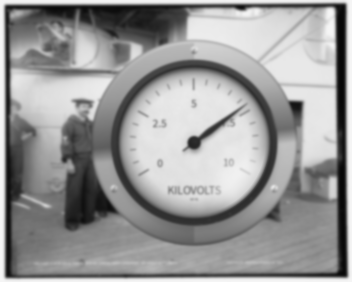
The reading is 7.25 kV
